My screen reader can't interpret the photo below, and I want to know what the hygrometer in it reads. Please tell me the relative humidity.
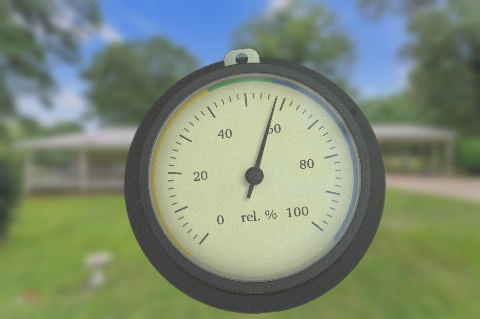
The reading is 58 %
